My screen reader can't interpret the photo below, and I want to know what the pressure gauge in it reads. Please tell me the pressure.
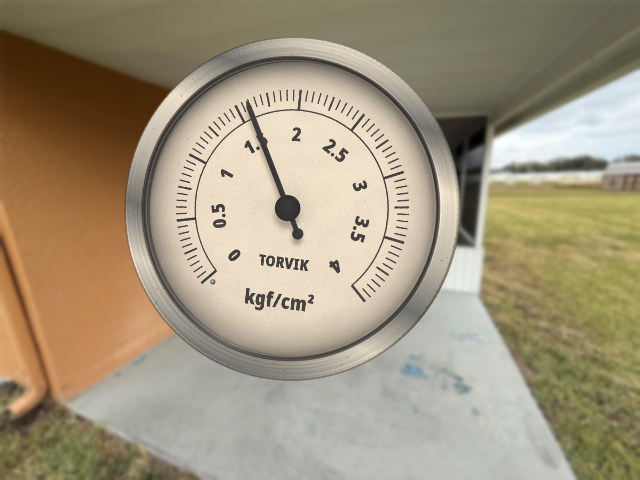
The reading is 1.6 kg/cm²
